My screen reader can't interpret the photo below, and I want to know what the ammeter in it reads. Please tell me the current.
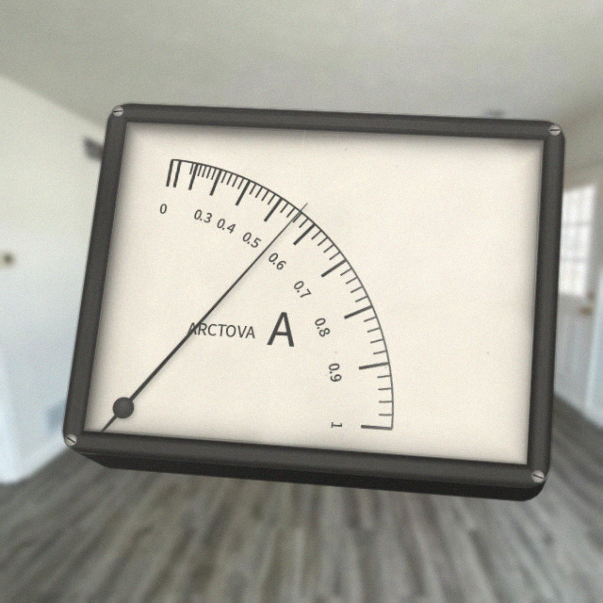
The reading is 0.56 A
